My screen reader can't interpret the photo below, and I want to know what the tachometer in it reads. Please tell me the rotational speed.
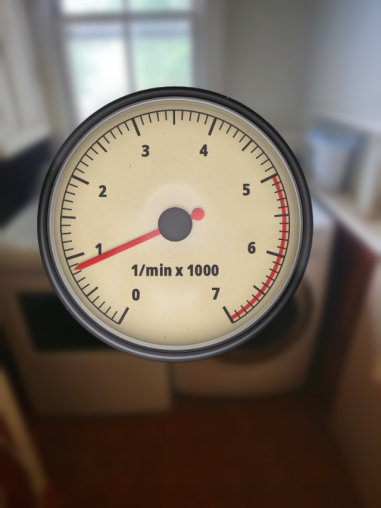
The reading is 850 rpm
